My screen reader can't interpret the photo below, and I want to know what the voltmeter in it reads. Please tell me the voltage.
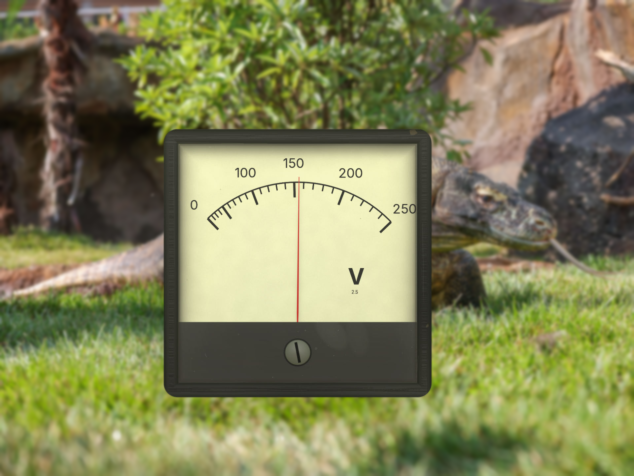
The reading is 155 V
